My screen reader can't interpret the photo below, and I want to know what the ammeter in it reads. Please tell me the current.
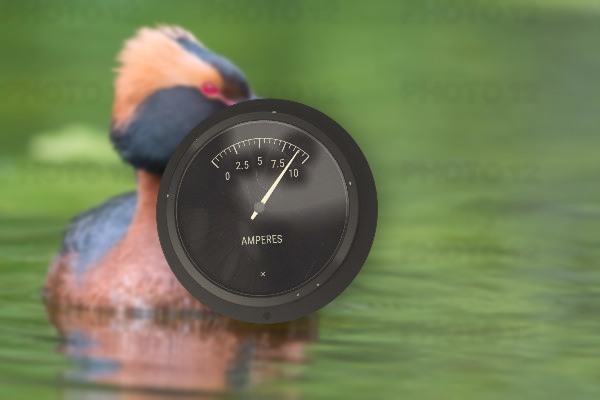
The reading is 9 A
